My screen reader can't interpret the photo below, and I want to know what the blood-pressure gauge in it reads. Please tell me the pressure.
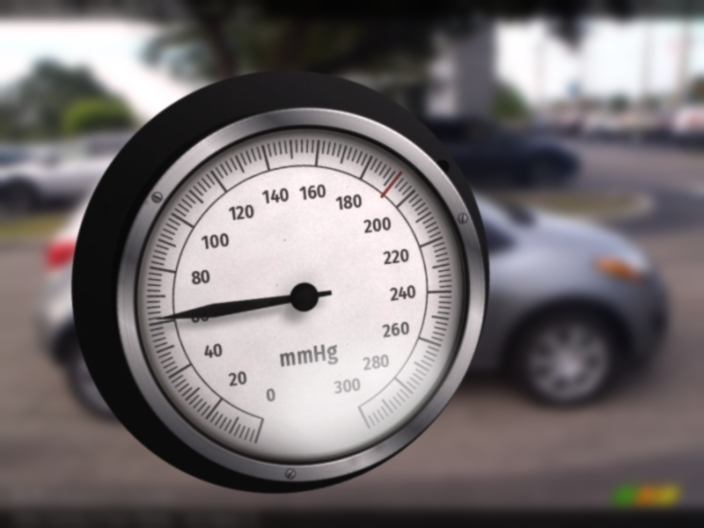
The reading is 62 mmHg
